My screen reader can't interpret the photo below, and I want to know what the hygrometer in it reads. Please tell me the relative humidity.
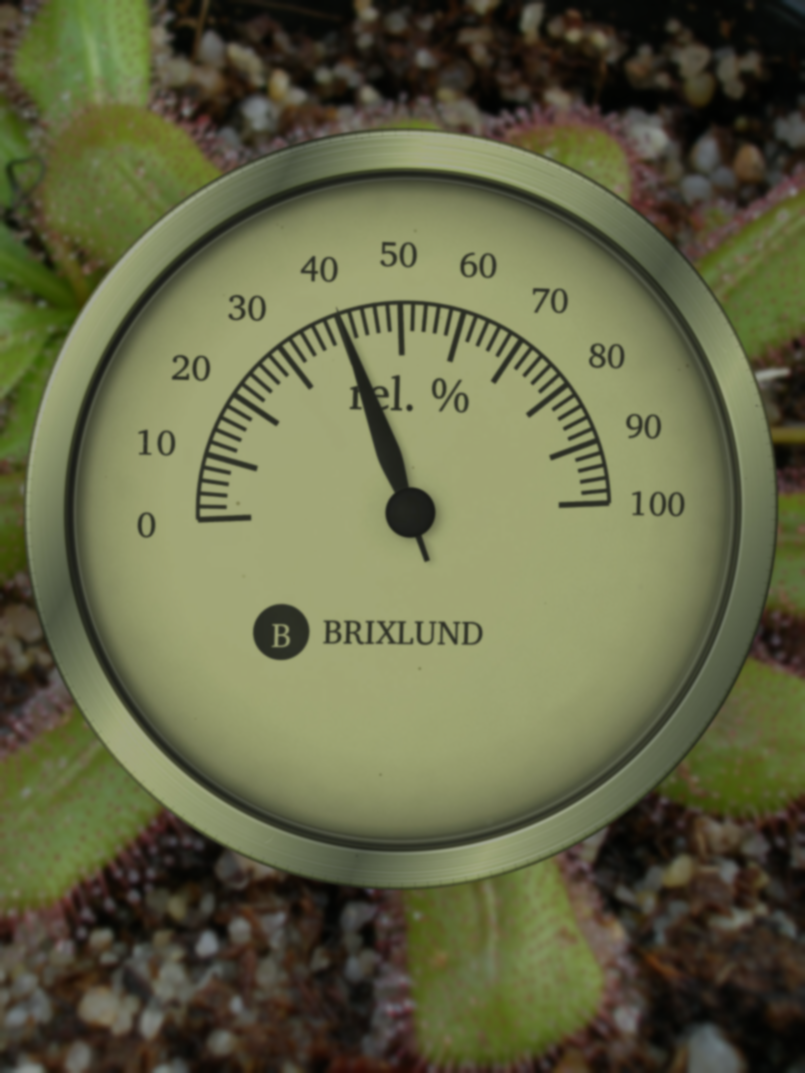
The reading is 40 %
